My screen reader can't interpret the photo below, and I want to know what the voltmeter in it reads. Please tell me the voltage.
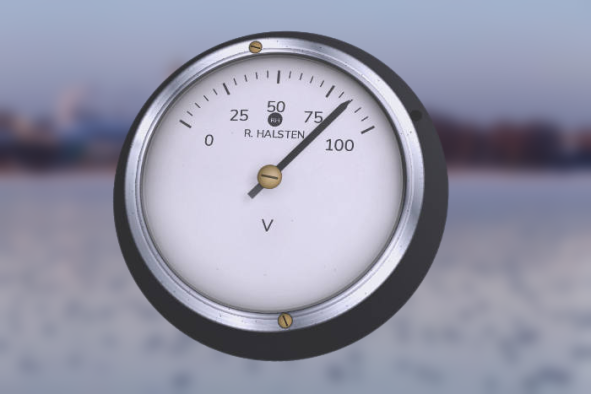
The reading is 85 V
